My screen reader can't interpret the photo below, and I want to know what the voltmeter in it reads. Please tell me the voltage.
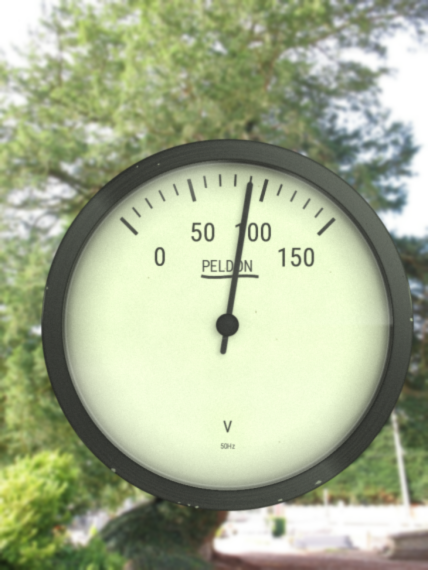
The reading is 90 V
